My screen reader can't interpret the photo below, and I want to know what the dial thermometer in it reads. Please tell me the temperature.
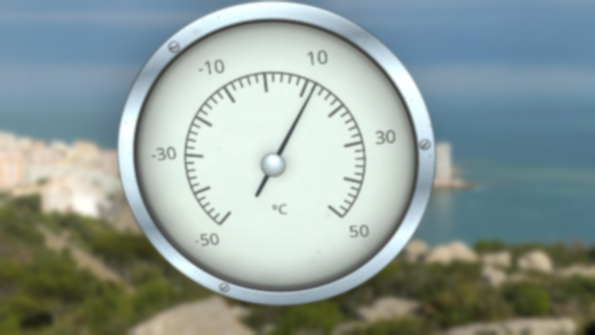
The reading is 12 °C
